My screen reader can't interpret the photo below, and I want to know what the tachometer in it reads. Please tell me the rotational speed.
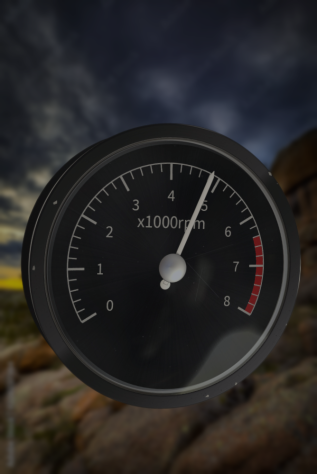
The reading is 4800 rpm
